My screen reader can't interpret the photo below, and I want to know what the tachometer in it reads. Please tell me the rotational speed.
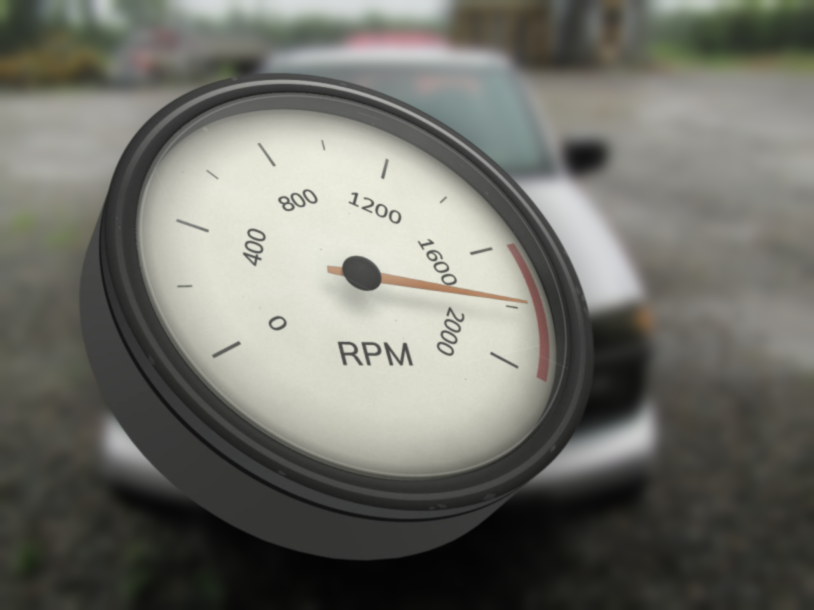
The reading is 1800 rpm
